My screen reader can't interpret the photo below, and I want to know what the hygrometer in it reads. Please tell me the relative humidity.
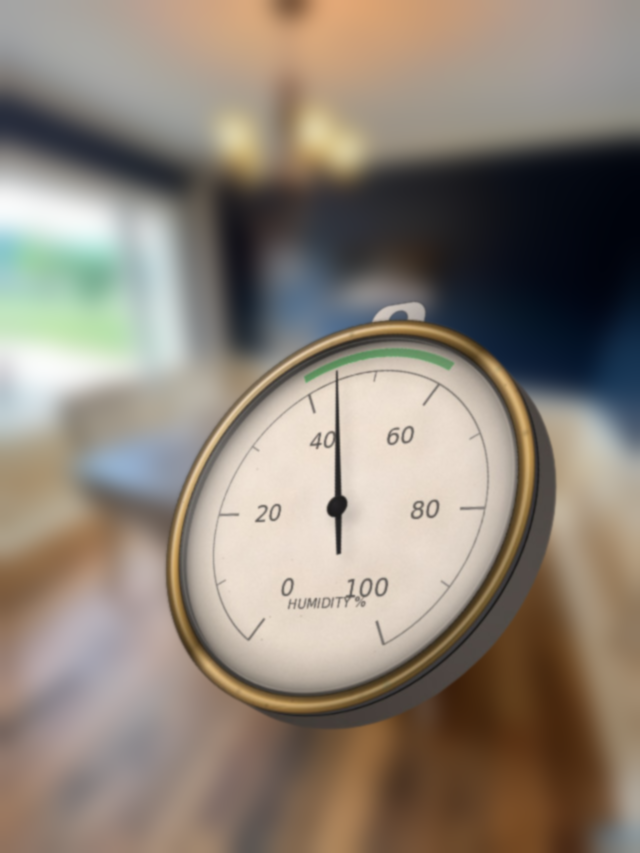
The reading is 45 %
